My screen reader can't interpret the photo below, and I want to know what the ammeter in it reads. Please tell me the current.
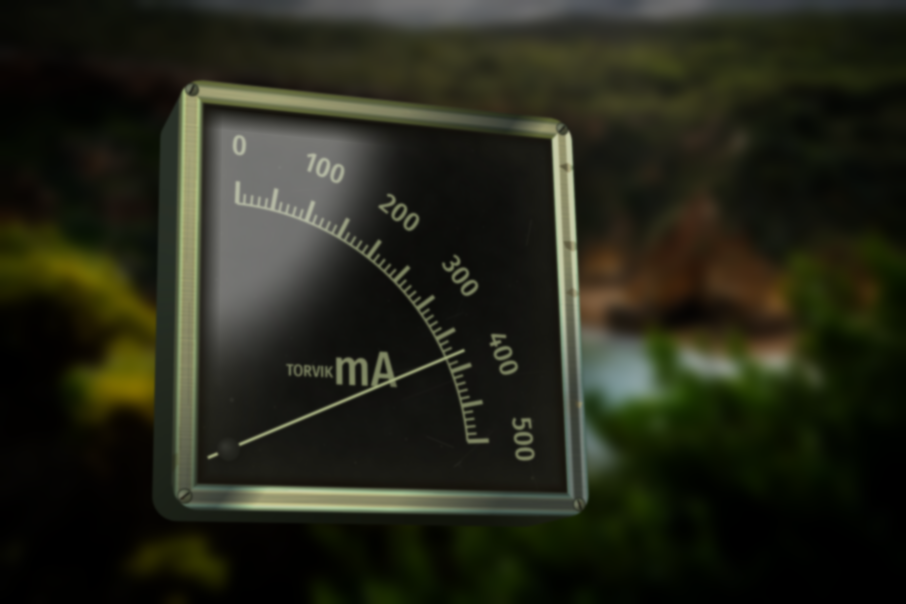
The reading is 380 mA
